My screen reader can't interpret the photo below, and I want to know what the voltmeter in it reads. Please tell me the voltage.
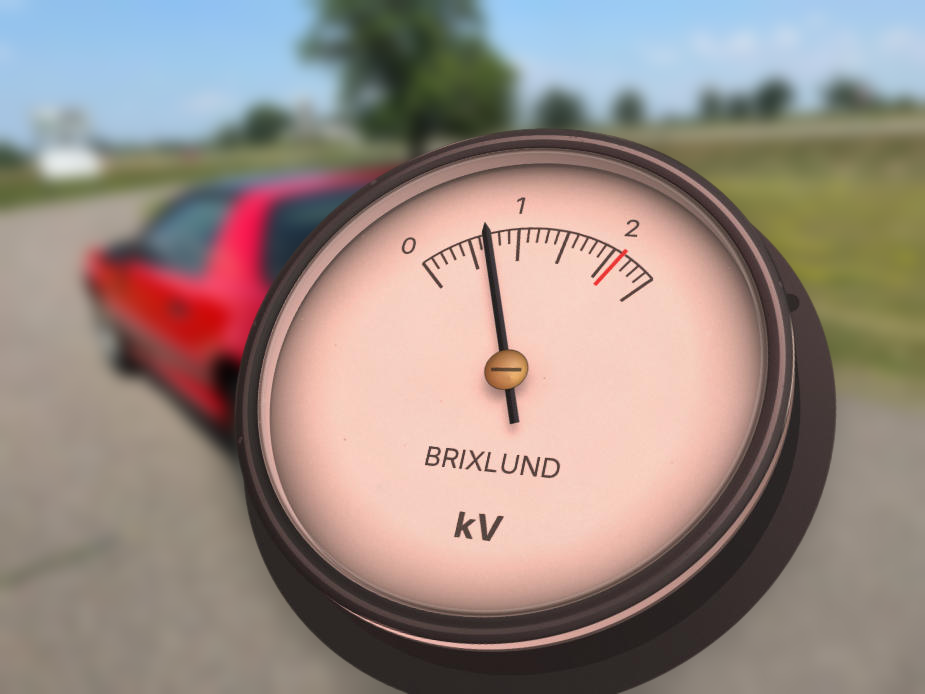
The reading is 0.7 kV
